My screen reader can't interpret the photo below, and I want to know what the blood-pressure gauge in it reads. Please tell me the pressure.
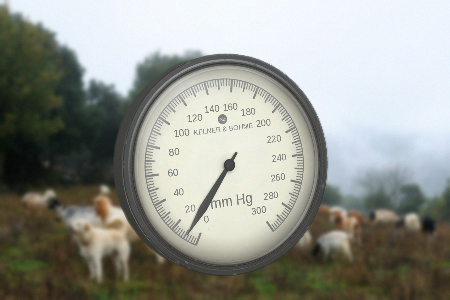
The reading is 10 mmHg
